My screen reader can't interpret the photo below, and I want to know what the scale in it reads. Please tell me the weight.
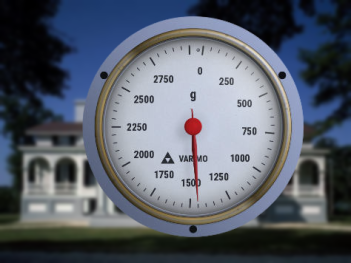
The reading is 1450 g
